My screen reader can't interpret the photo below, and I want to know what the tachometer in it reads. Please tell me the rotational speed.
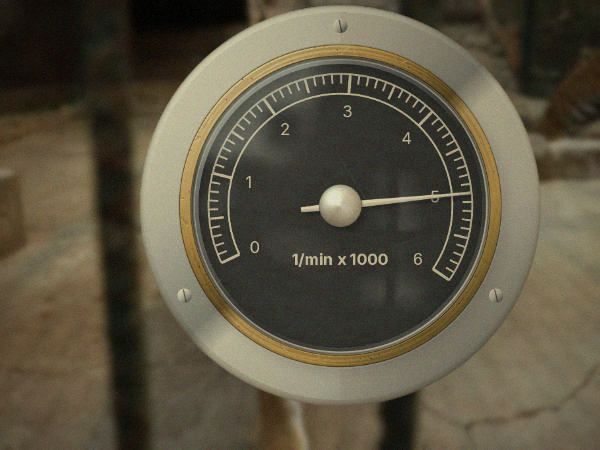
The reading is 5000 rpm
